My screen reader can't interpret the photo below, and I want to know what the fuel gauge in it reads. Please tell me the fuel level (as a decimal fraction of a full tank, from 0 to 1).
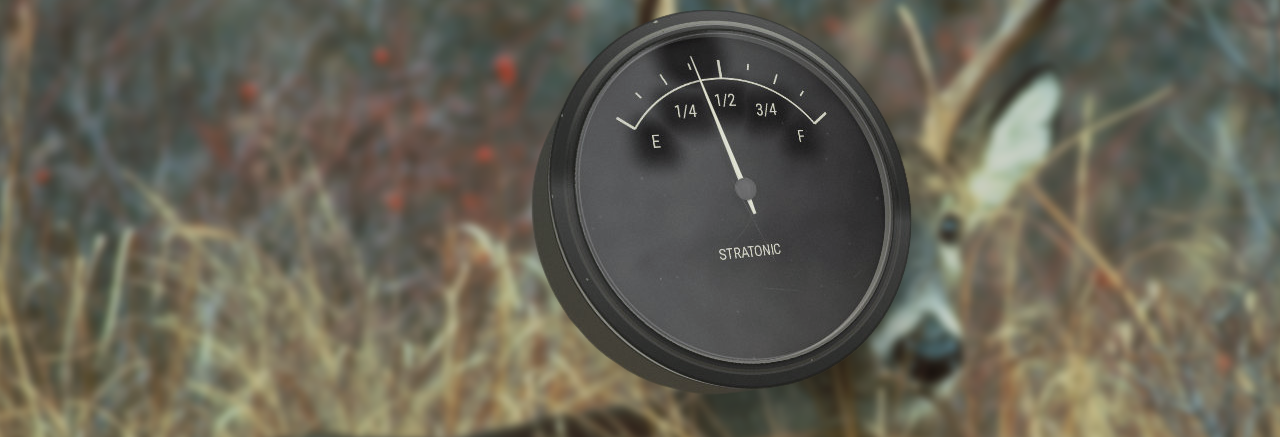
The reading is 0.375
